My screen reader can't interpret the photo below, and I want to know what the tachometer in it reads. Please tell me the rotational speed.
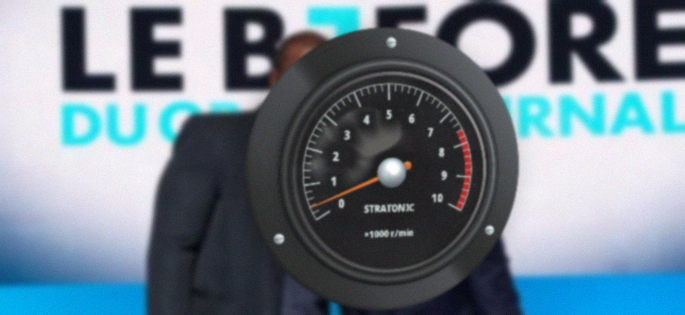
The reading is 400 rpm
